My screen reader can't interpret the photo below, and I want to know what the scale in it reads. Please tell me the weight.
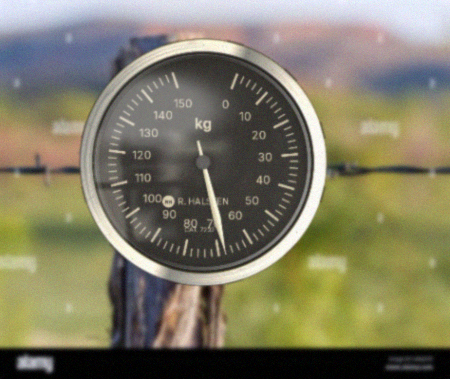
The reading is 68 kg
